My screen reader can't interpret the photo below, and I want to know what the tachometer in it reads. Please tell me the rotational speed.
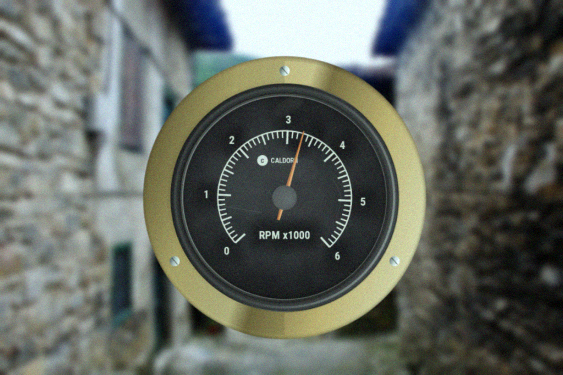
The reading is 3300 rpm
